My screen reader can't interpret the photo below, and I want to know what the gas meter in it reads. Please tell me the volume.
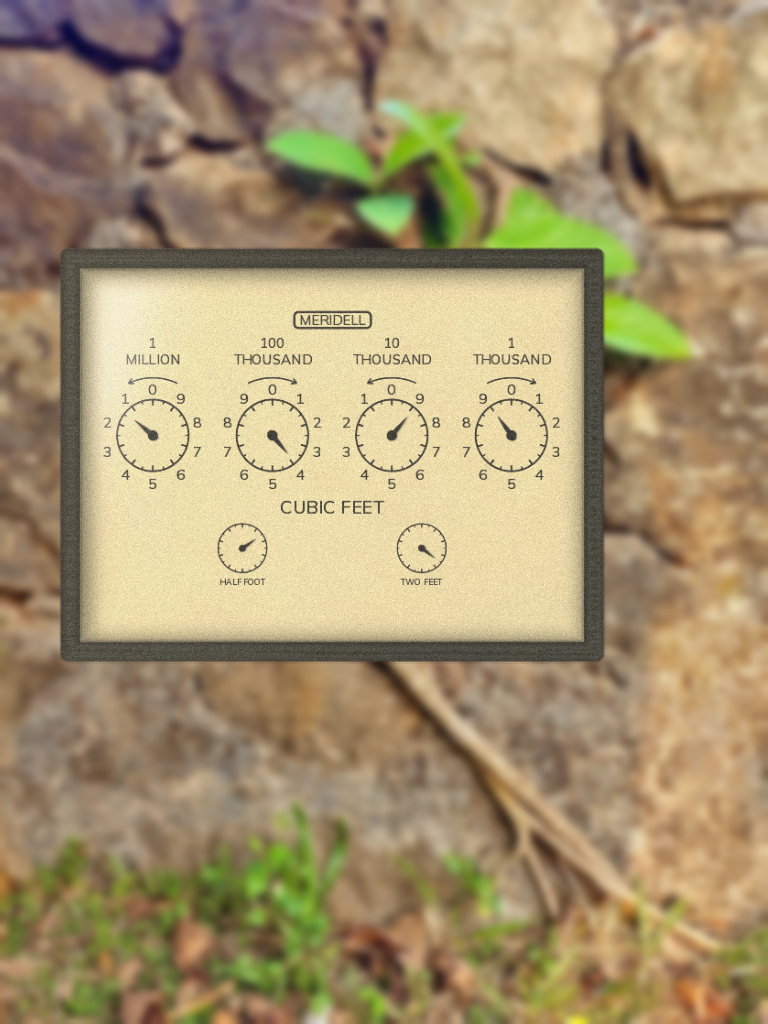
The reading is 138900 ft³
